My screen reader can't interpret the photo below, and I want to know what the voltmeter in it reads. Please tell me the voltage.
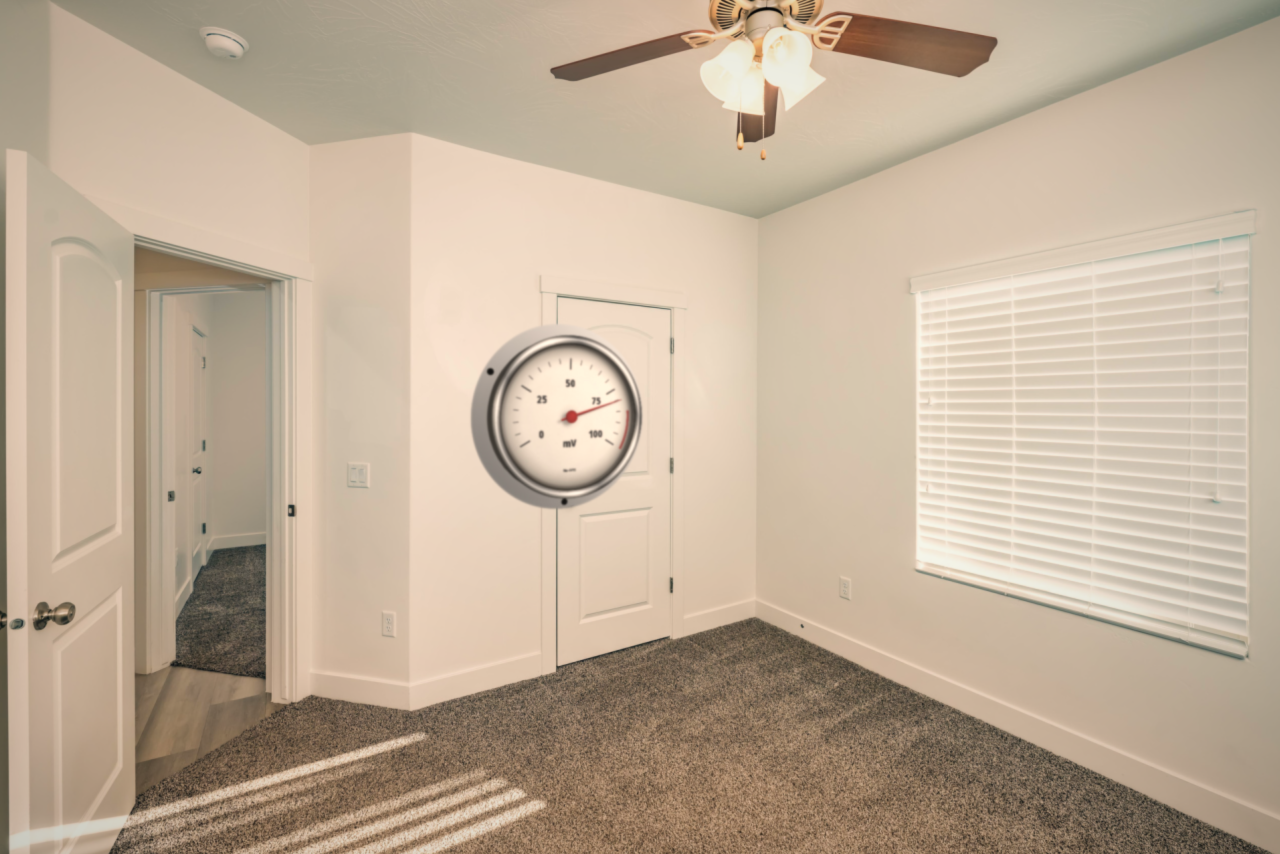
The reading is 80 mV
